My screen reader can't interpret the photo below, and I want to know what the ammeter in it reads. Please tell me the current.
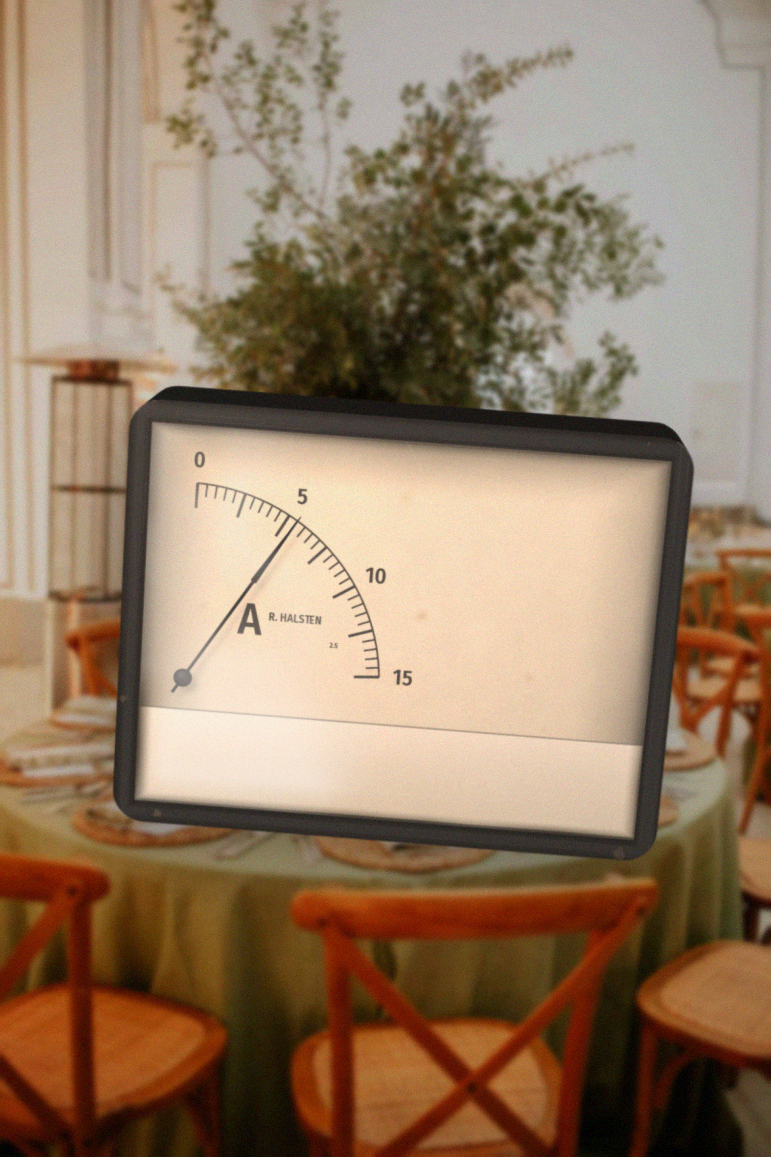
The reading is 5.5 A
